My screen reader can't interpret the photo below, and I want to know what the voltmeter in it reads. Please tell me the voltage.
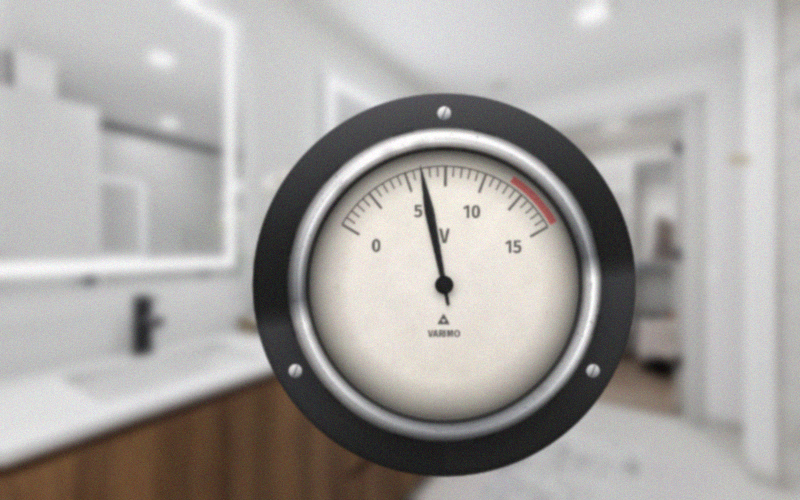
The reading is 6 V
